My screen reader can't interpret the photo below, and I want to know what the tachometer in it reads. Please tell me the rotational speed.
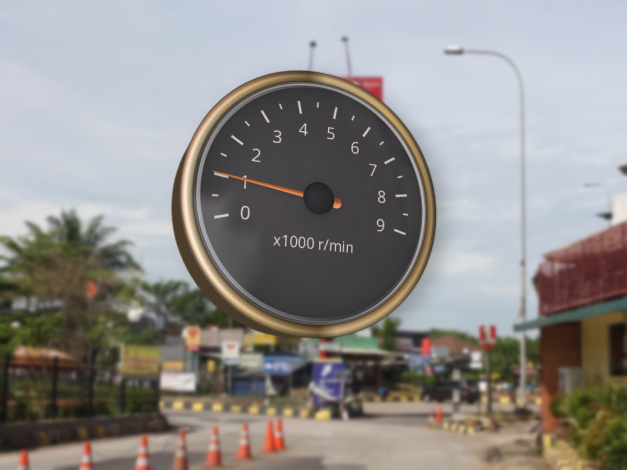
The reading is 1000 rpm
